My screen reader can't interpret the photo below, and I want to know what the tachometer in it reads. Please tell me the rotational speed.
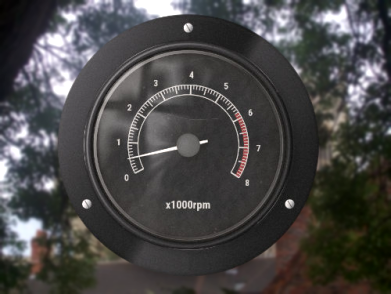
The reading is 500 rpm
